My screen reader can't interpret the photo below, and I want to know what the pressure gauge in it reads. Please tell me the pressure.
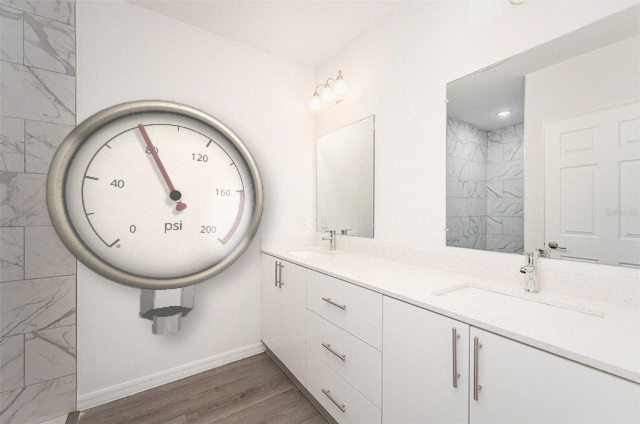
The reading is 80 psi
